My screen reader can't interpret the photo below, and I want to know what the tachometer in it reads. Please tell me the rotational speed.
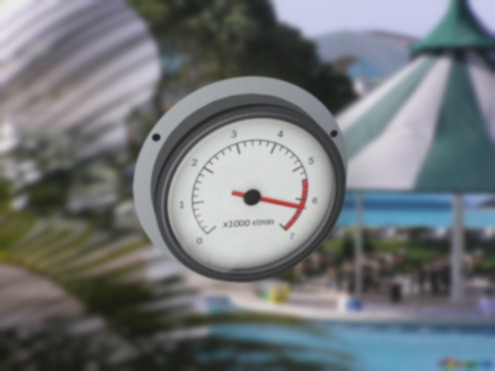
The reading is 6200 rpm
